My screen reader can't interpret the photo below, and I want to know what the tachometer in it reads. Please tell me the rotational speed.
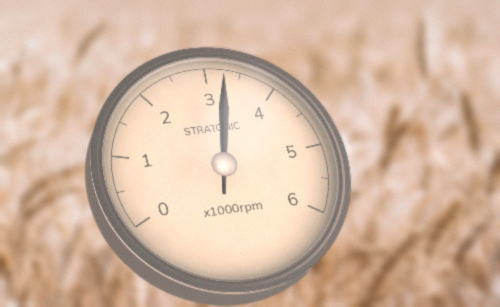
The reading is 3250 rpm
